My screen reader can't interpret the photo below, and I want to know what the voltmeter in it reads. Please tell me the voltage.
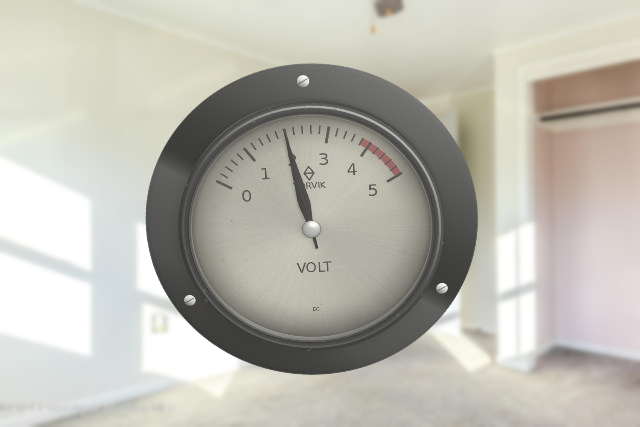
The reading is 2 V
